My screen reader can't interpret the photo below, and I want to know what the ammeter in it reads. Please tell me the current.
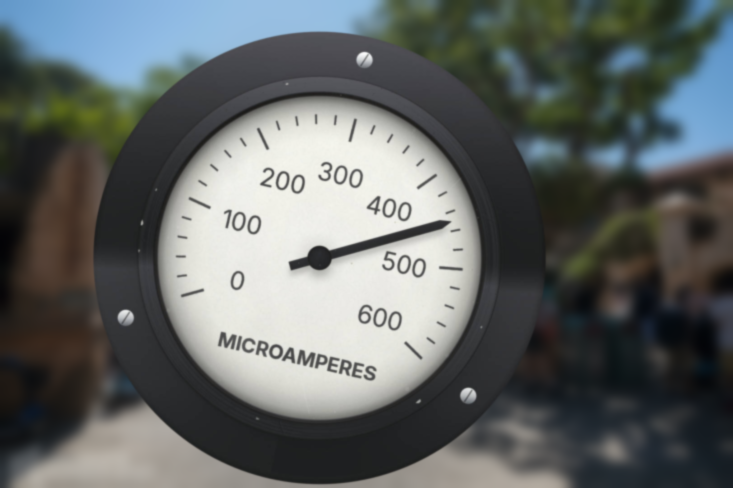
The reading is 450 µA
